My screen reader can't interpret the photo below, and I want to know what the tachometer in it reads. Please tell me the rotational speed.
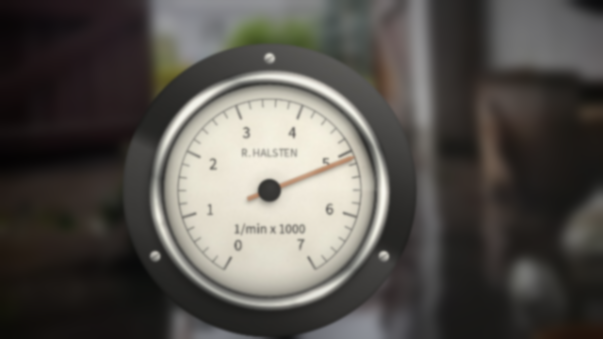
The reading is 5100 rpm
